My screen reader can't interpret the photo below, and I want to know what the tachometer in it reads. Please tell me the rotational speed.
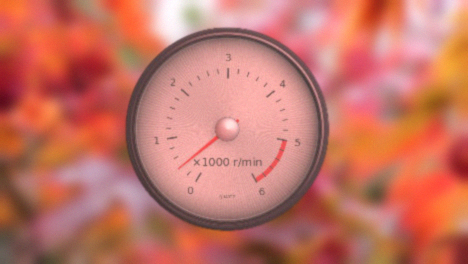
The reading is 400 rpm
